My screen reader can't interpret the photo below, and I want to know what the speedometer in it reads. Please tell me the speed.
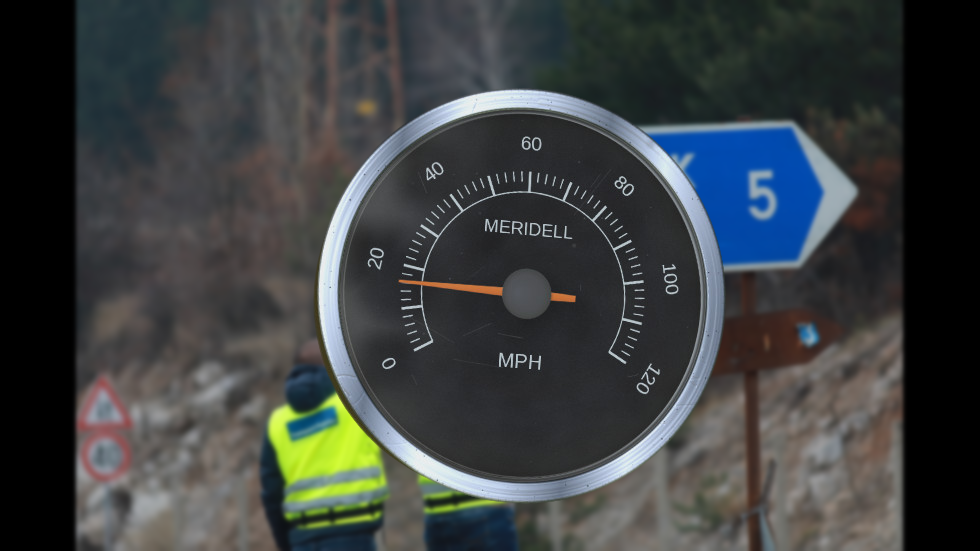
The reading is 16 mph
